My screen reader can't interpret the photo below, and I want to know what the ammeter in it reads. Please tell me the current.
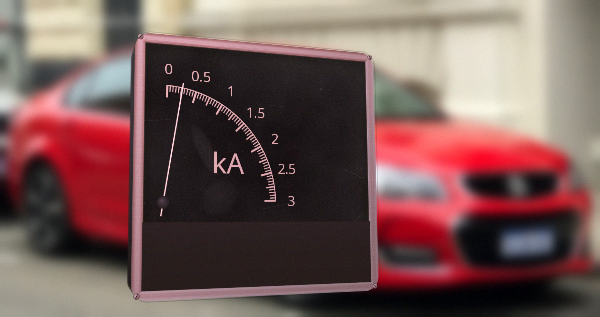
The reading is 0.25 kA
